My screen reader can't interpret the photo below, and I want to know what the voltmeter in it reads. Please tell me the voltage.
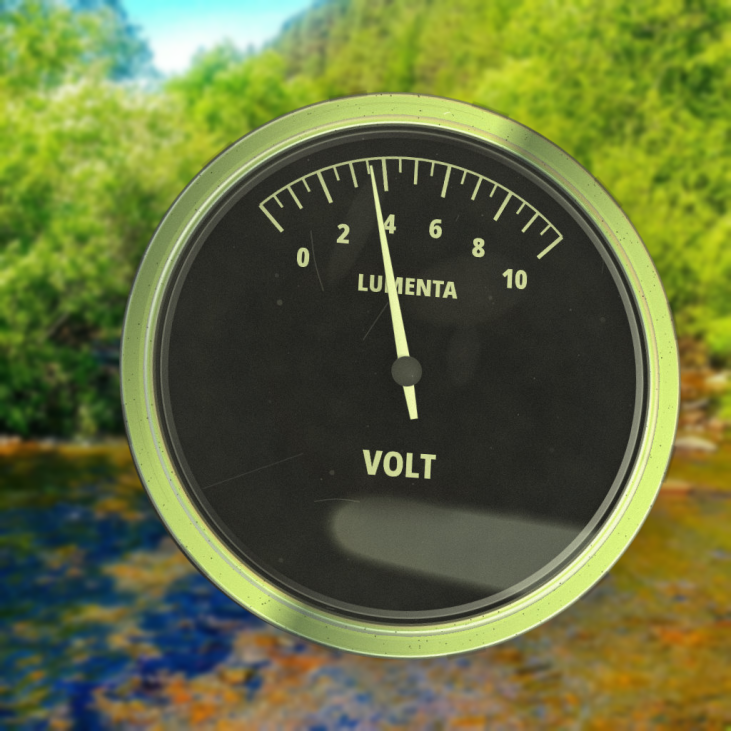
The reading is 3.5 V
